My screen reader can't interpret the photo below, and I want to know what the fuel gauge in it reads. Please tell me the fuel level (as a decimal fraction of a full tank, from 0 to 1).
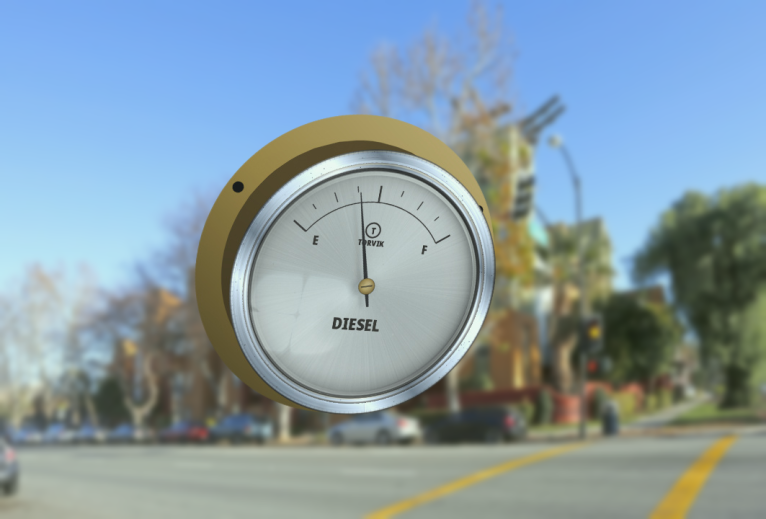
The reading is 0.375
